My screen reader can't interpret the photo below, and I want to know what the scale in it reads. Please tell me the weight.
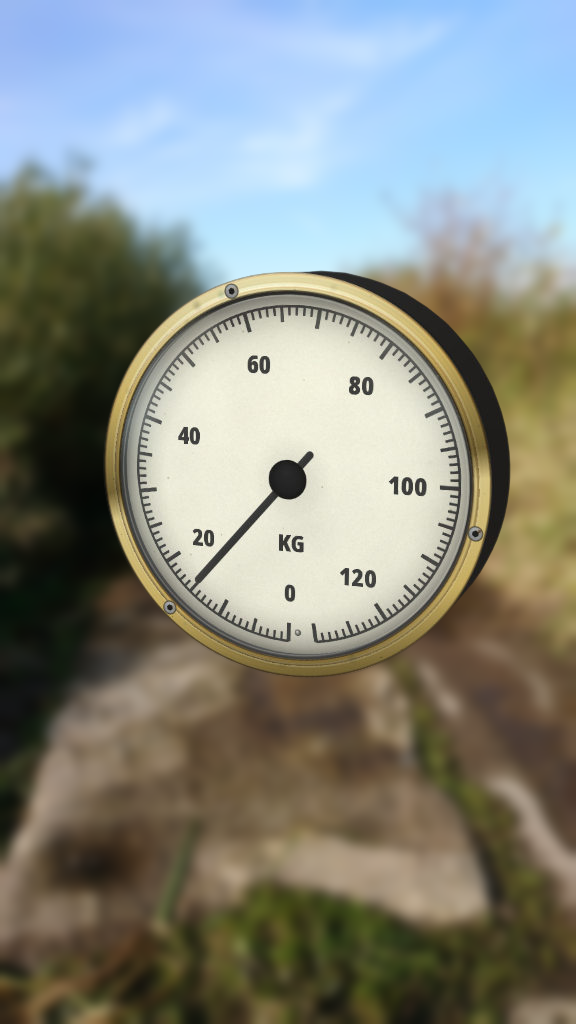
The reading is 15 kg
